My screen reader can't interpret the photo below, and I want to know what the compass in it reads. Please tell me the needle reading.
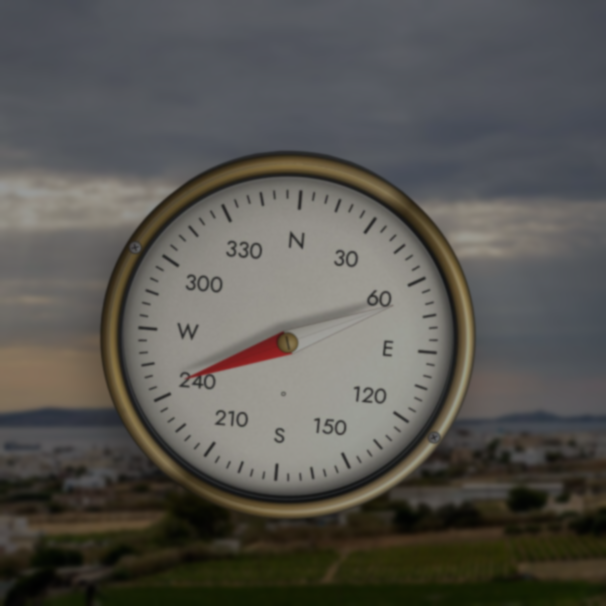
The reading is 245 °
